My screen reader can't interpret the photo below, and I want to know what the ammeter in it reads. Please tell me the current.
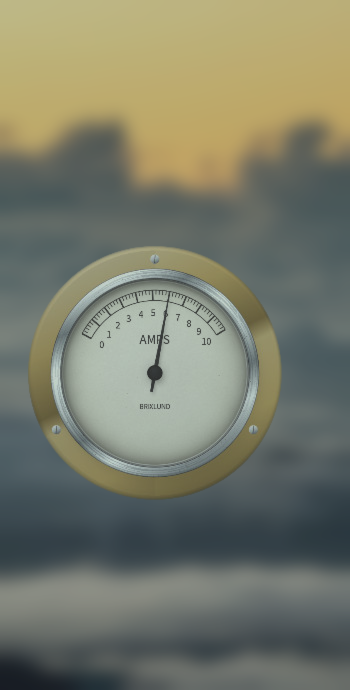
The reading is 6 A
